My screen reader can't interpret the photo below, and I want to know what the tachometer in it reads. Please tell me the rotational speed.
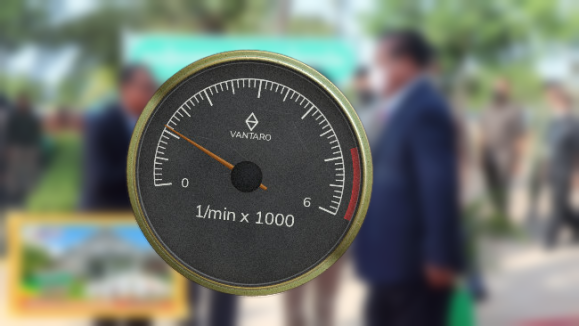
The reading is 1100 rpm
